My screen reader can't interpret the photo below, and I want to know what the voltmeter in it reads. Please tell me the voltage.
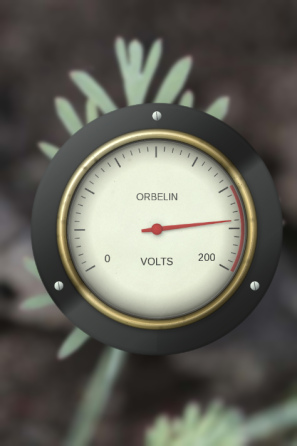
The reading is 170 V
